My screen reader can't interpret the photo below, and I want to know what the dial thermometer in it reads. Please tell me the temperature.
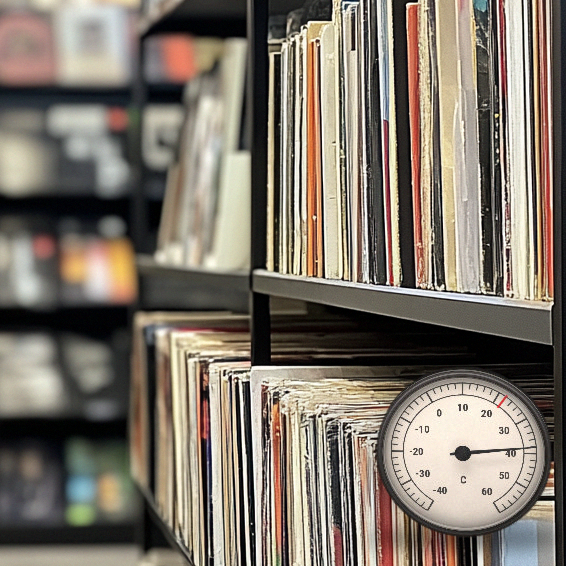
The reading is 38 °C
